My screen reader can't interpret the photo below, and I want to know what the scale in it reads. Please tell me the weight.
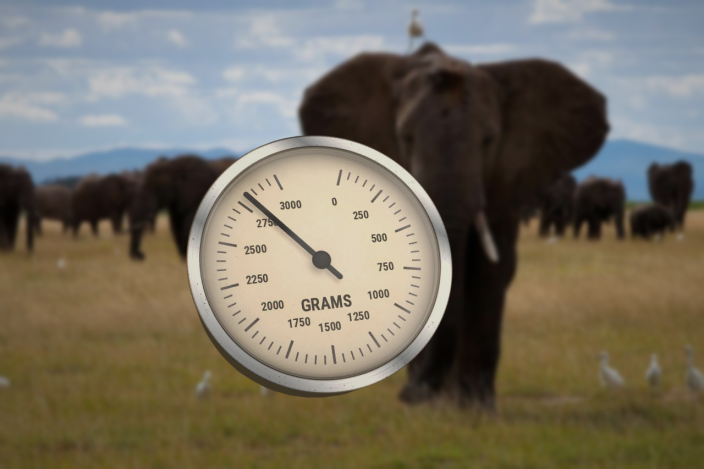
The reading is 2800 g
